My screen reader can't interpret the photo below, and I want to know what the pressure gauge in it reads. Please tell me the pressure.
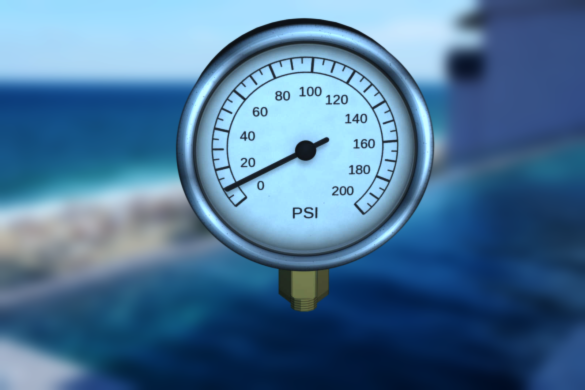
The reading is 10 psi
